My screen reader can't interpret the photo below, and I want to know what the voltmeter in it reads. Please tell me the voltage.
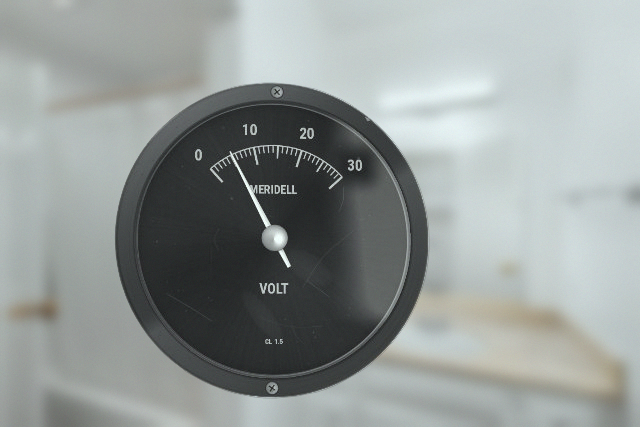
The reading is 5 V
